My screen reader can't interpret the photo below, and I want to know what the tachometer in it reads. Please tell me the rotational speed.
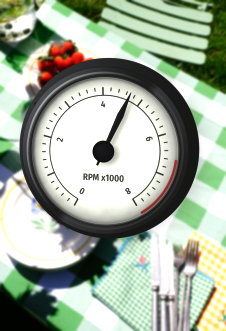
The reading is 4700 rpm
